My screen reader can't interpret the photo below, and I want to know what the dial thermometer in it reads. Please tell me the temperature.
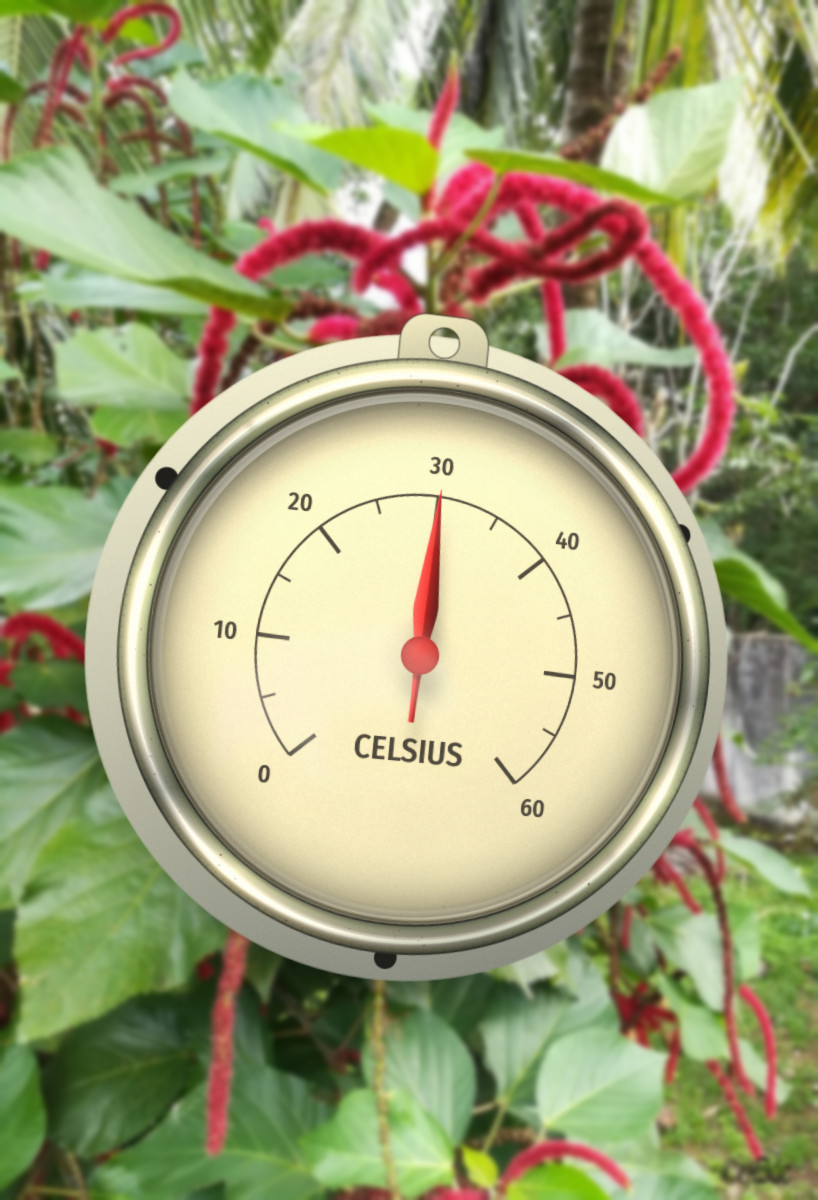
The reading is 30 °C
